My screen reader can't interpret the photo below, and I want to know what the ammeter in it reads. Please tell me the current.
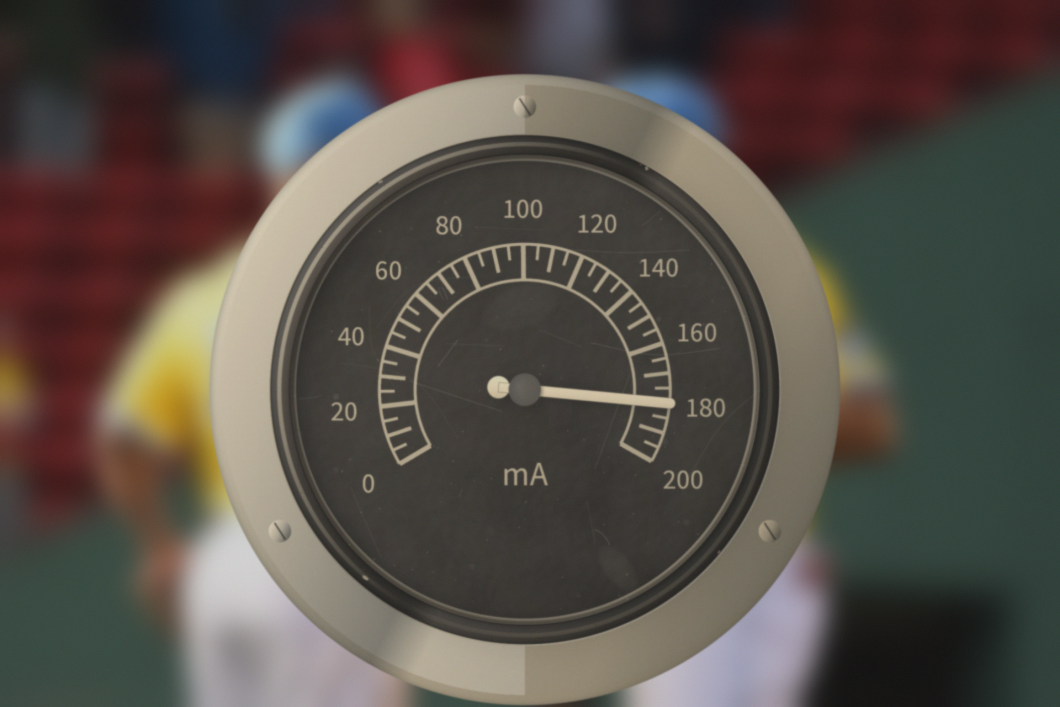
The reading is 180 mA
